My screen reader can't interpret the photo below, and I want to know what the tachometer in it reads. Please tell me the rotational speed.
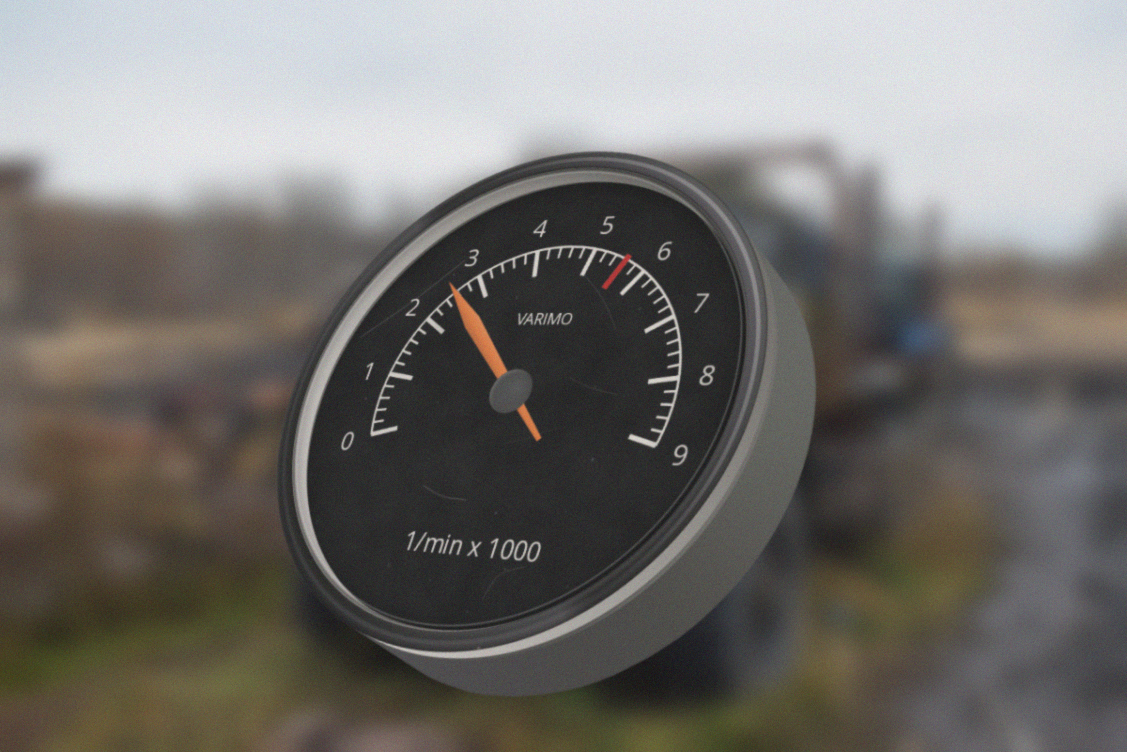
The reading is 2600 rpm
